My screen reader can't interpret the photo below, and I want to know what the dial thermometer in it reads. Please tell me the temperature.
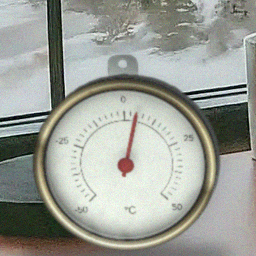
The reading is 5 °C
